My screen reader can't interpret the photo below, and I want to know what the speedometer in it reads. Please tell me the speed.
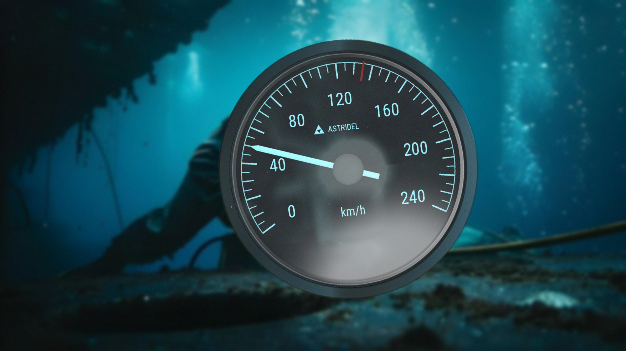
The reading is 50 km/h
